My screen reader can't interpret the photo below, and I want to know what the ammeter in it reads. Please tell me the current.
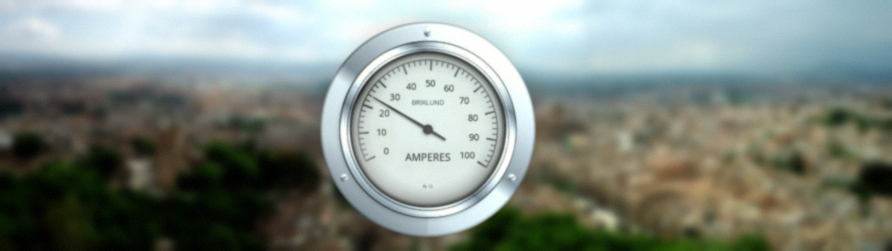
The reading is 24 A
